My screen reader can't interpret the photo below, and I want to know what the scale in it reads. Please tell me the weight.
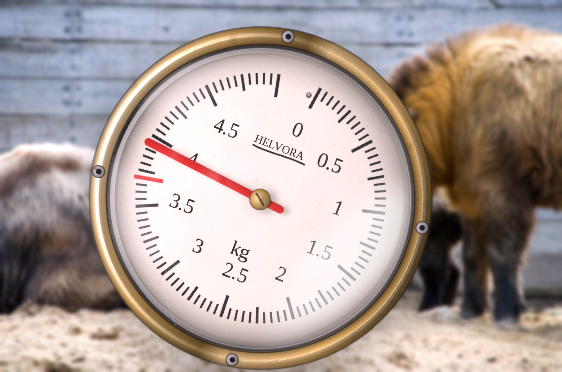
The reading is 3.95 kg
